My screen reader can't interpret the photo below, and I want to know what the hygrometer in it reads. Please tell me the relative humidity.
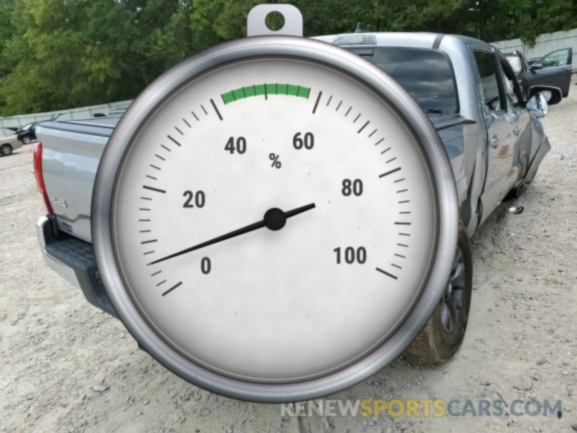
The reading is 6 %
